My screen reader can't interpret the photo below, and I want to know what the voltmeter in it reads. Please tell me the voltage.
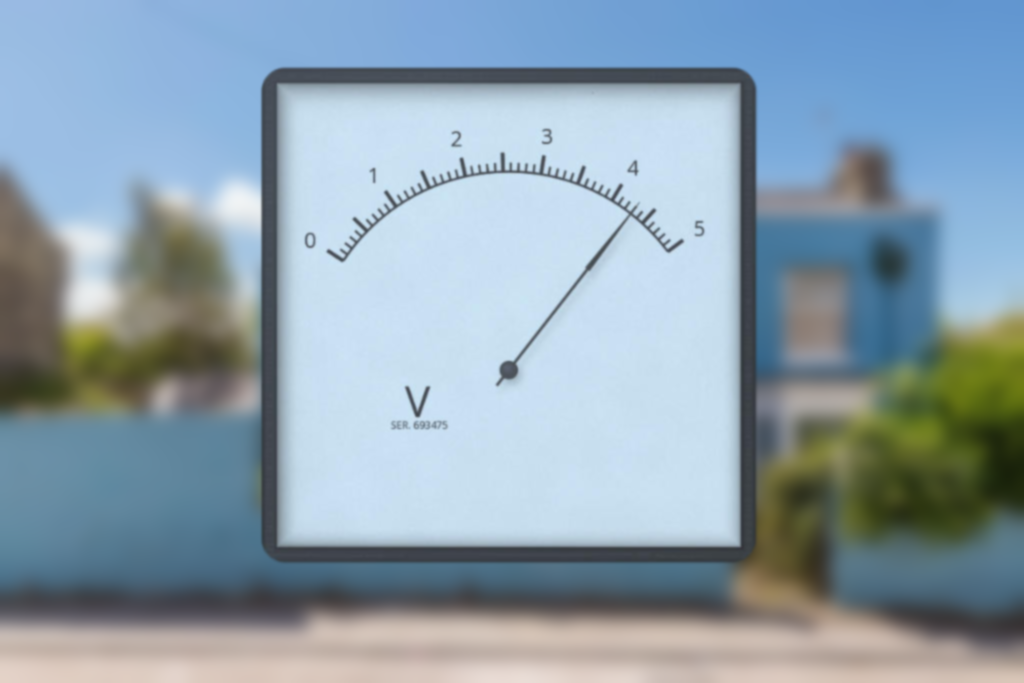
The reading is 4.3 V
